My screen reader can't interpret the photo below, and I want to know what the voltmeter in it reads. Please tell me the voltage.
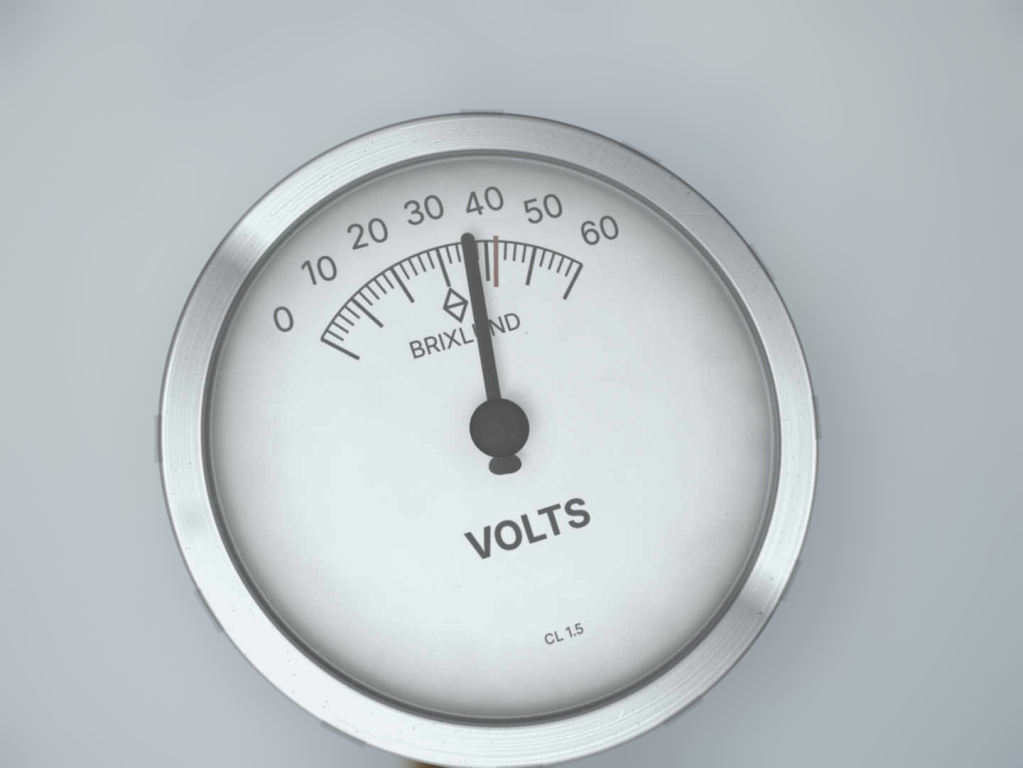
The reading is 36 V
